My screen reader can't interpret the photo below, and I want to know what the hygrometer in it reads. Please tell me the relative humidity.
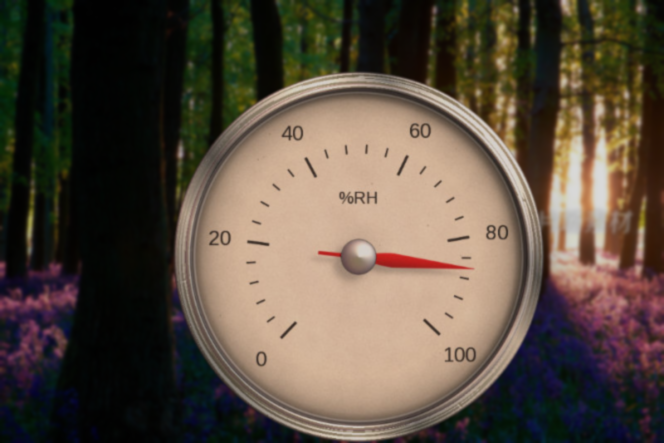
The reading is 86 %
